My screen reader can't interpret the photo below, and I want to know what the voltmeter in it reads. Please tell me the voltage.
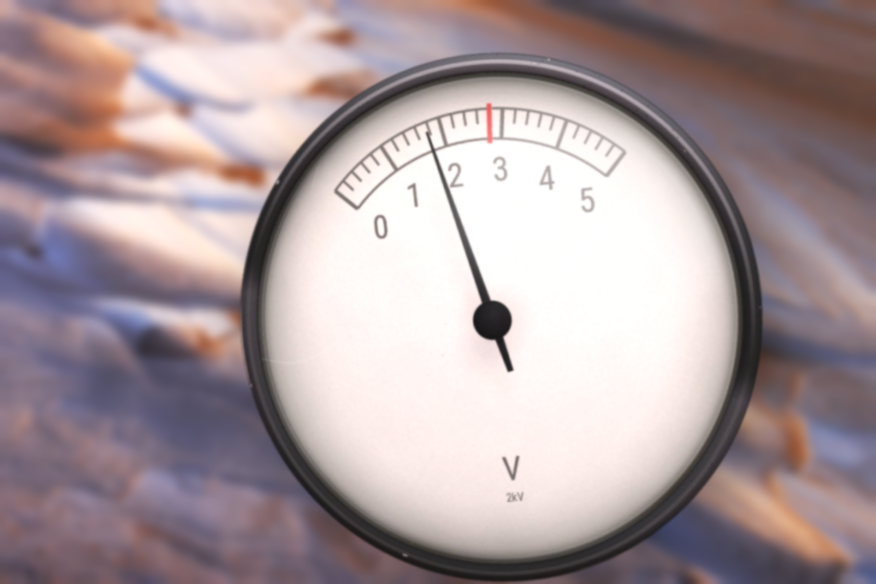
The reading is 1.8 V
